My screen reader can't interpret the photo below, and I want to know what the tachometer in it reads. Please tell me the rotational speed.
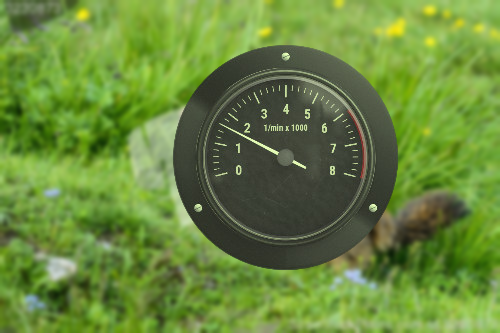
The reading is 1600 rpm
